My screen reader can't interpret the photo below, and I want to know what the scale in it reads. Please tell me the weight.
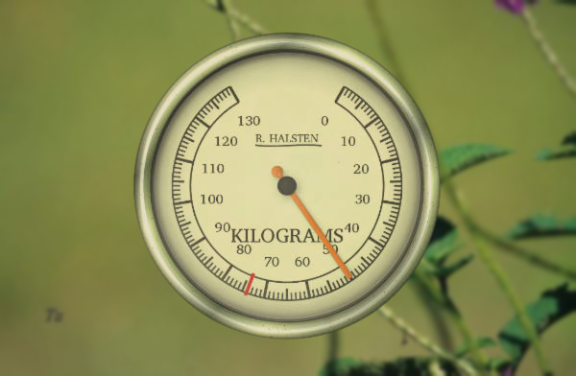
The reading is 50 kg
